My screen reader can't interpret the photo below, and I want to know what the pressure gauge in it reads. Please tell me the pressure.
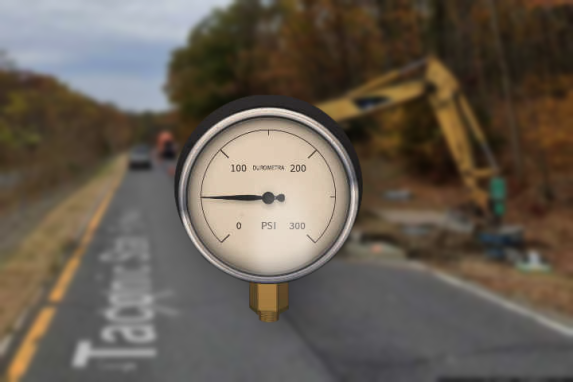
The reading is 50 psi
